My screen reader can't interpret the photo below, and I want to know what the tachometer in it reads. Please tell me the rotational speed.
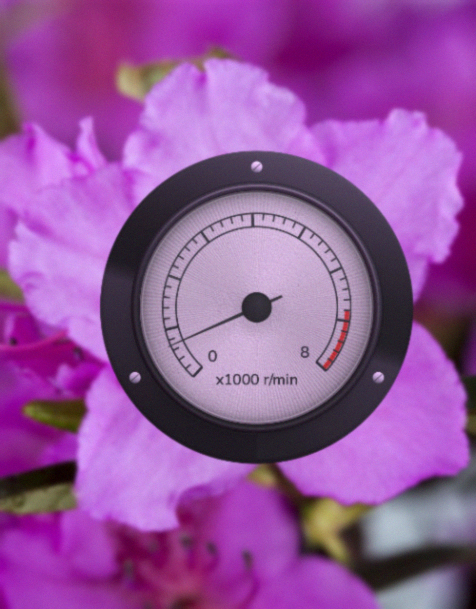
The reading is 700 rpm
